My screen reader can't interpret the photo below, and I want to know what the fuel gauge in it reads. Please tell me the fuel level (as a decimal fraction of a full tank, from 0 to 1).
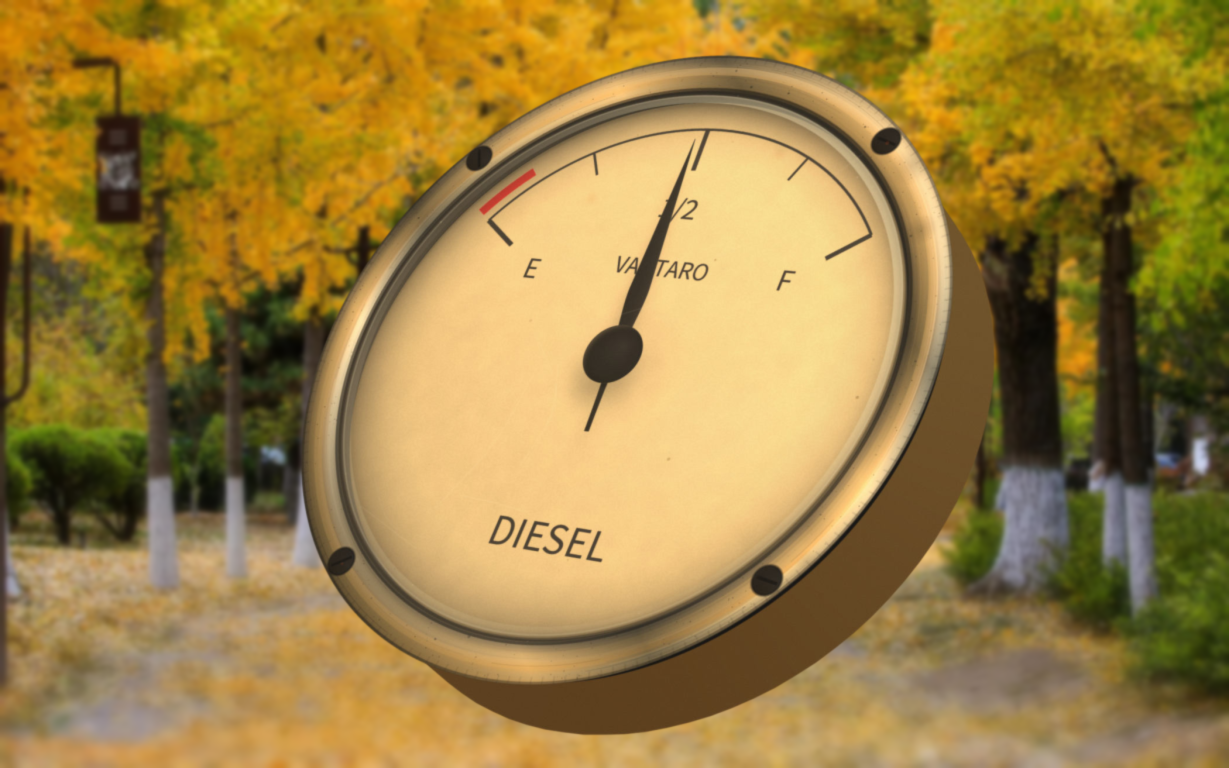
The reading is 0.5
